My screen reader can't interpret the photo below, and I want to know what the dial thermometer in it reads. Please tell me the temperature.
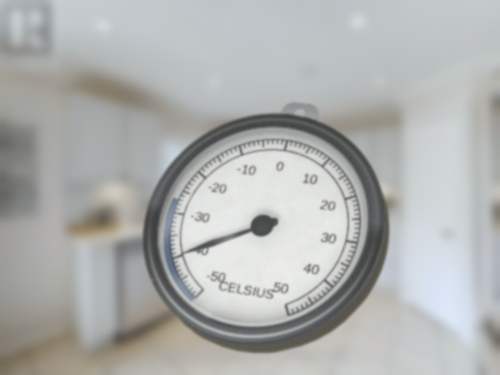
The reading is -40 °C
